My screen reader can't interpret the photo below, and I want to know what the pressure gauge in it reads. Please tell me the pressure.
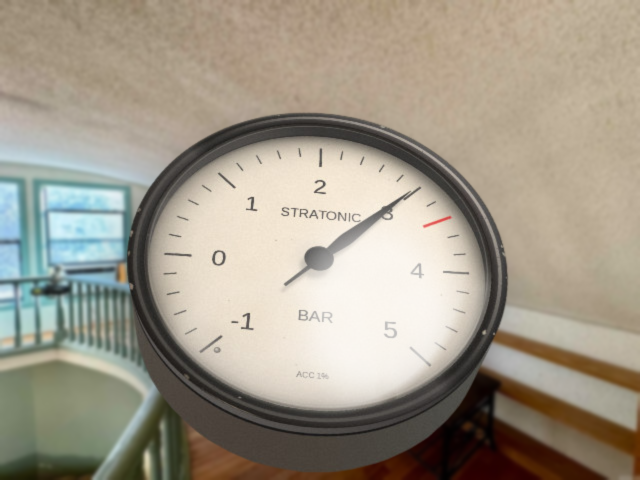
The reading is 3 bar
